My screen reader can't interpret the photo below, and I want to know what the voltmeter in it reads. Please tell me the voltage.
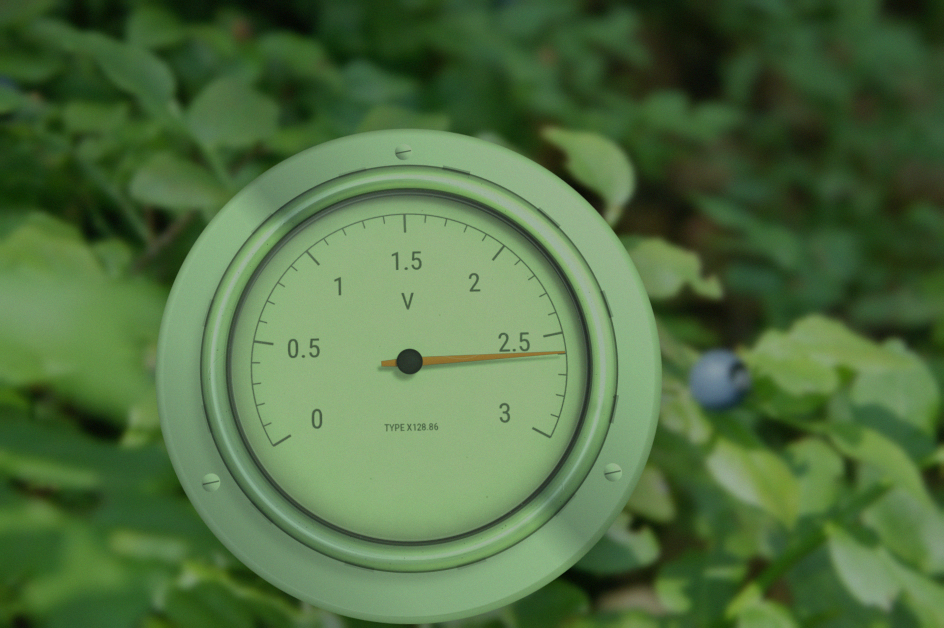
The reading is 2.6 V
